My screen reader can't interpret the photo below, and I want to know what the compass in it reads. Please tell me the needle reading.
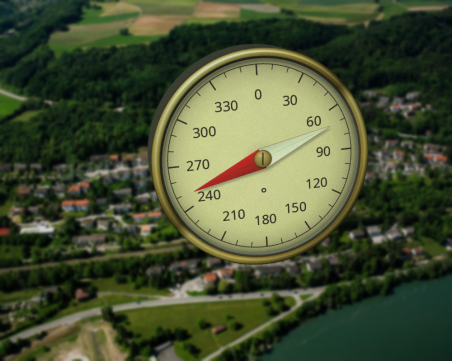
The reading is 250 °
